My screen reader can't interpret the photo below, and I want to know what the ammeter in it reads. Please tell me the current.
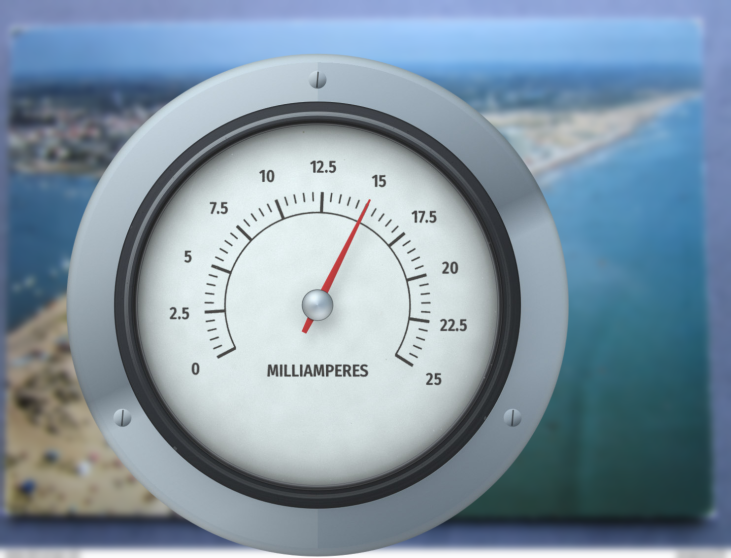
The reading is 15 mA
